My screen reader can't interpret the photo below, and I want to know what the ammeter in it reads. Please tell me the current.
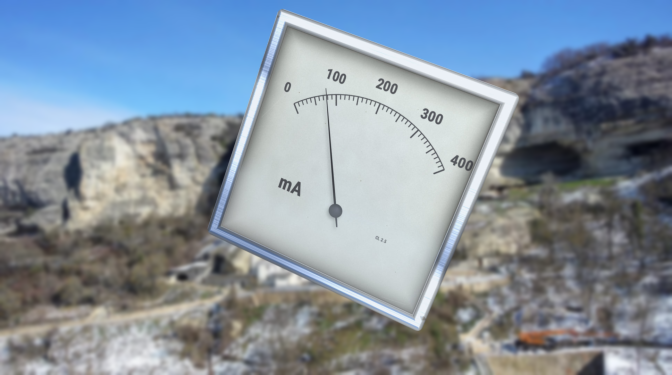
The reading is 80 mA
